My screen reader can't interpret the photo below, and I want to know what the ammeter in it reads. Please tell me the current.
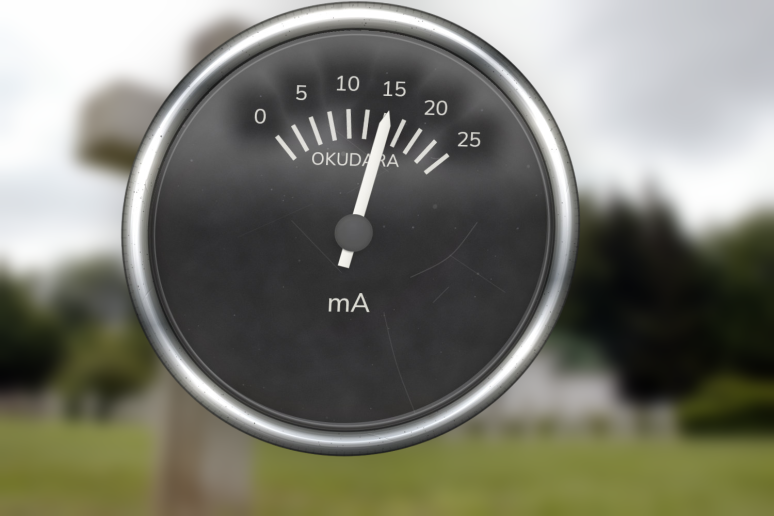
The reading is 15 mA
